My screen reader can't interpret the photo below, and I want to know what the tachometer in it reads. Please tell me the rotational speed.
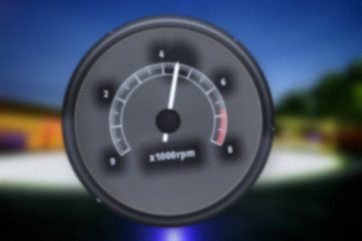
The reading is 4500 rpm
